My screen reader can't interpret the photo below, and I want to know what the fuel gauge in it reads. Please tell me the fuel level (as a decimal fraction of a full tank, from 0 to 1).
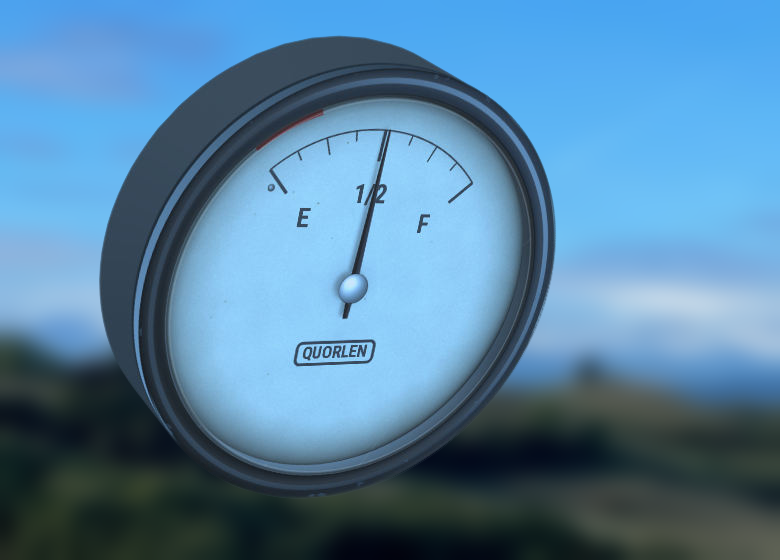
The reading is 0.5
